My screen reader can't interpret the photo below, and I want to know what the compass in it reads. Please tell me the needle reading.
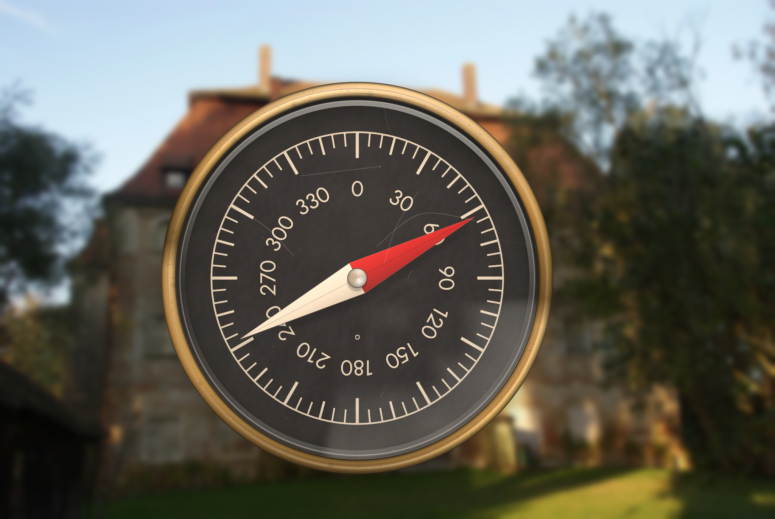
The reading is 62.5 °
